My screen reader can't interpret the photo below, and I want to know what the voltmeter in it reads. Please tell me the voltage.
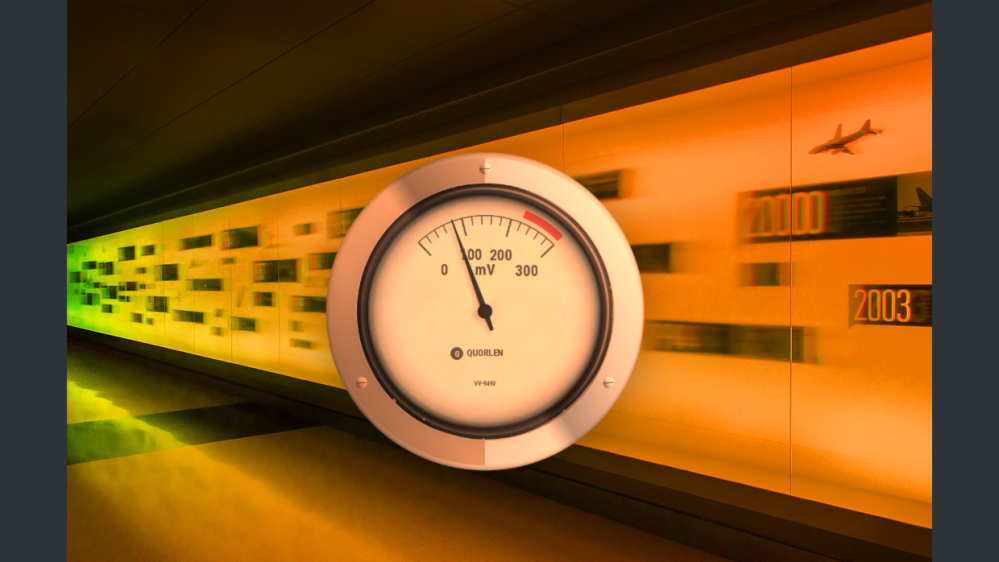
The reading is 80 mV
